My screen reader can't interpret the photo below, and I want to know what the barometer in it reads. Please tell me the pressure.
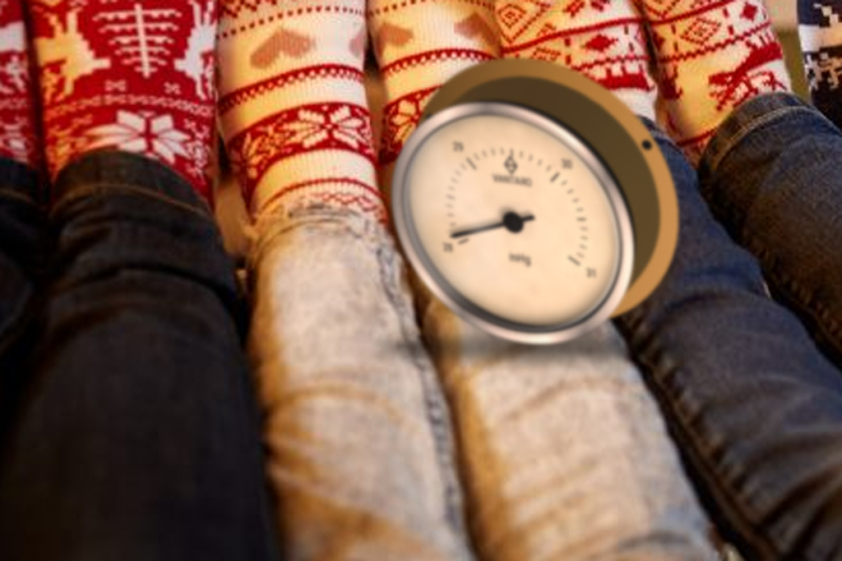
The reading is 28.1 inHg
